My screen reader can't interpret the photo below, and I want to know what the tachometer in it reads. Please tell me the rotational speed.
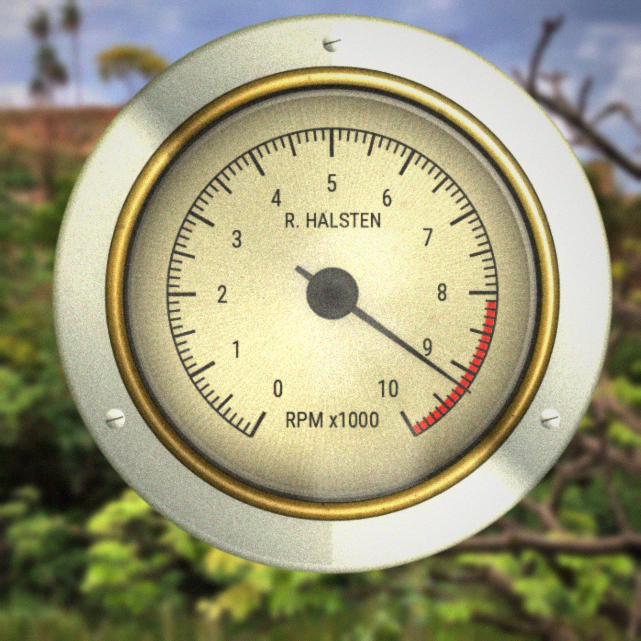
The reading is 9200 rpm
